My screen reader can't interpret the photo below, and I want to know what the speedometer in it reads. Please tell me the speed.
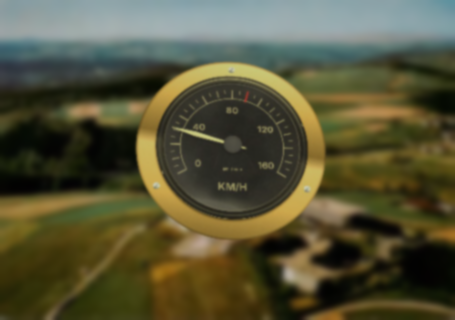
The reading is 30 km/h
